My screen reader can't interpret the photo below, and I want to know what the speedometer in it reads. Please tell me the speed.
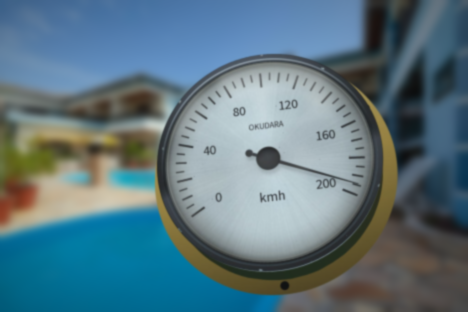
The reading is 195 km/h
